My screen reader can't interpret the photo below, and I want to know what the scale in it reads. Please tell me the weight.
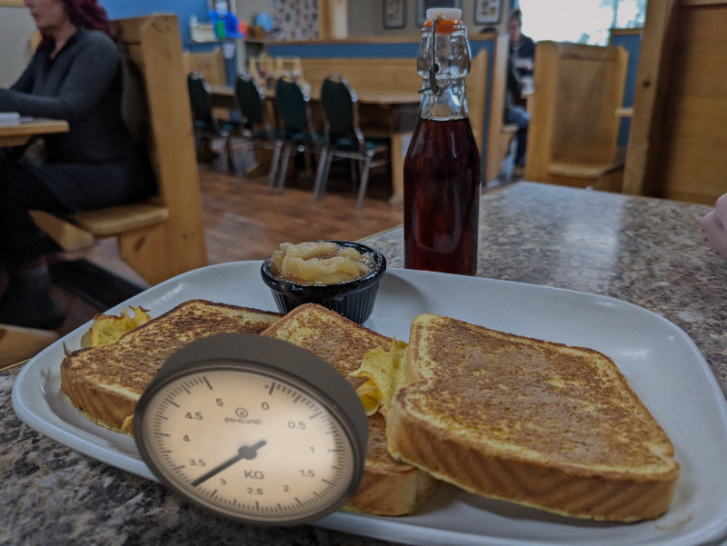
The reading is 3.25 kg
